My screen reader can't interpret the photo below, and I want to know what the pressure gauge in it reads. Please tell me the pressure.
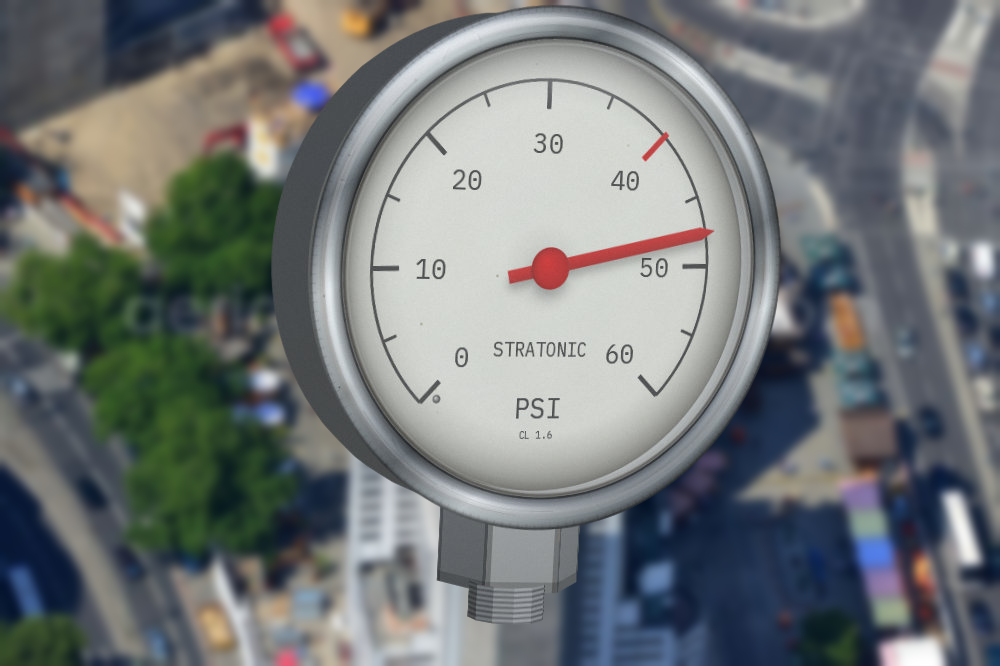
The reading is 47.5 psi
